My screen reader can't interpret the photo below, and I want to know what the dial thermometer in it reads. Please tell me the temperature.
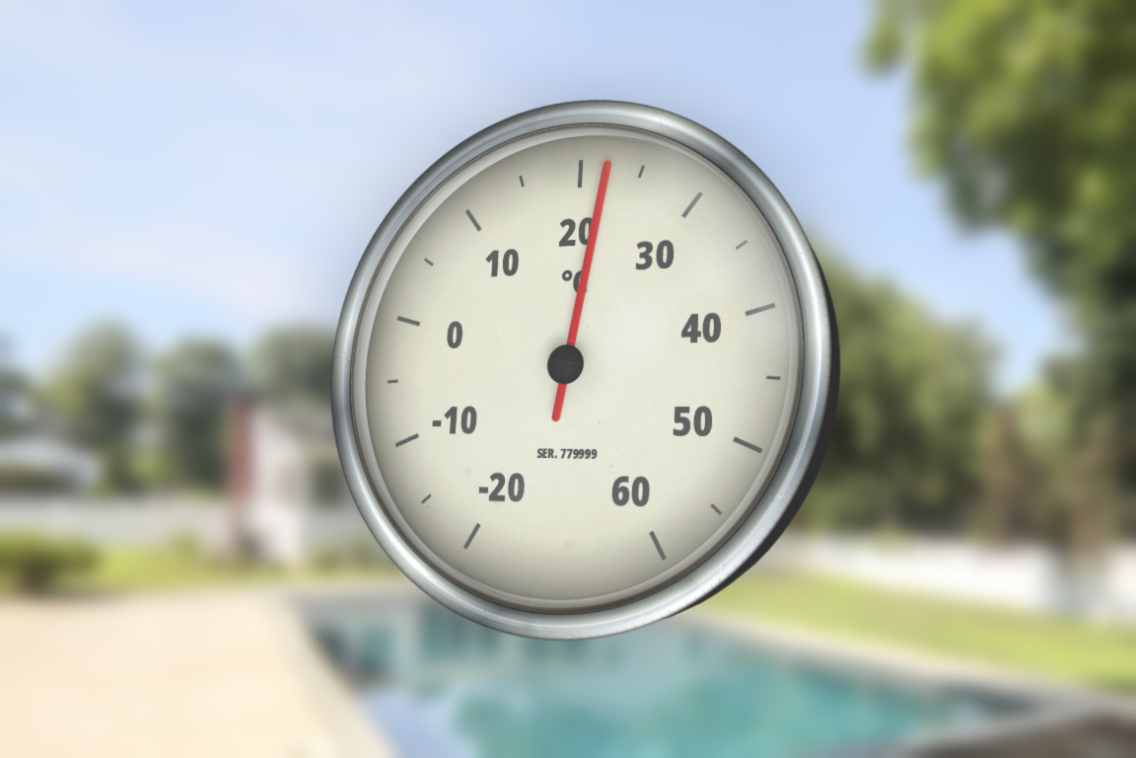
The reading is 22.5 °C
